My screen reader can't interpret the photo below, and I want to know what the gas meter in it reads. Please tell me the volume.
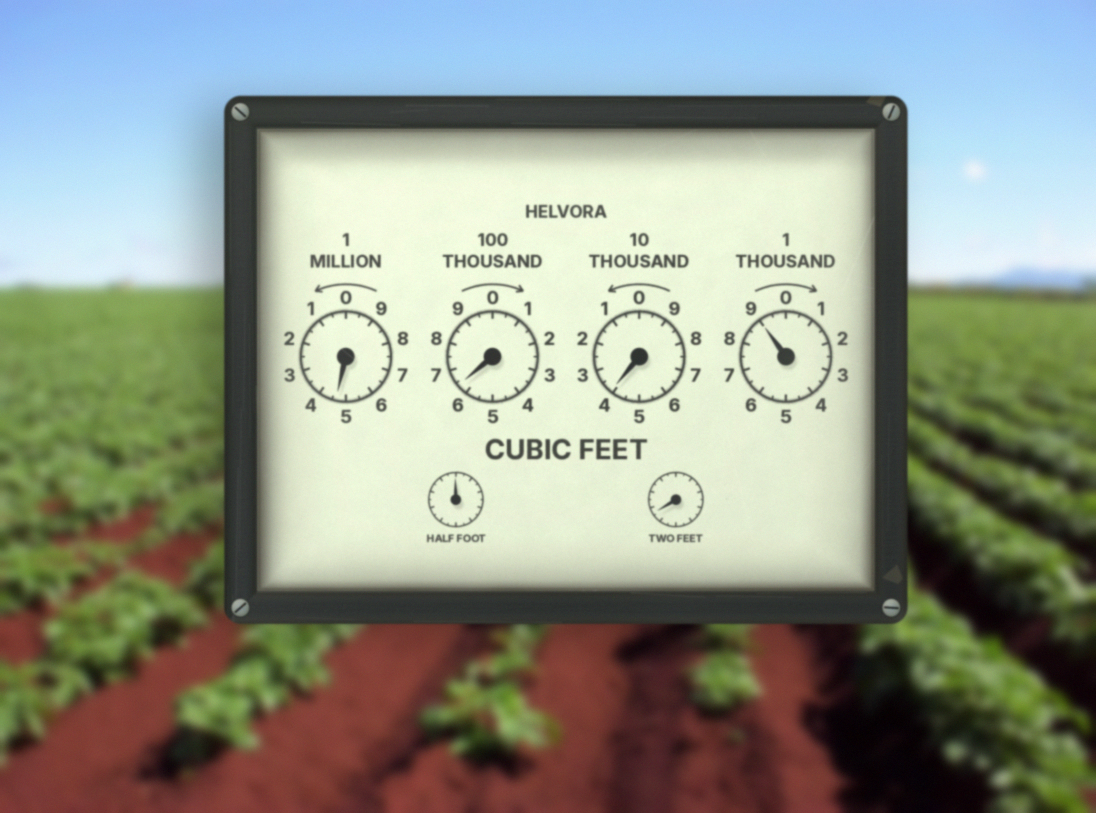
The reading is 463900 ft³
